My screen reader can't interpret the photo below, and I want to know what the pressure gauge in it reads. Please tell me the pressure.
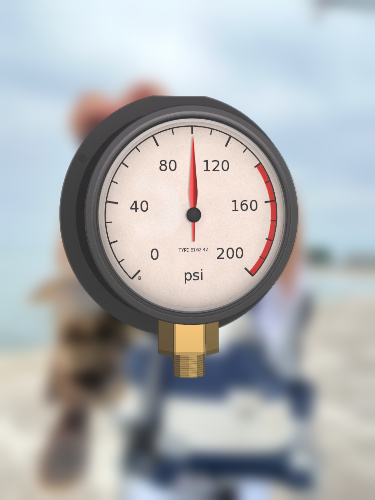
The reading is 100 psi
